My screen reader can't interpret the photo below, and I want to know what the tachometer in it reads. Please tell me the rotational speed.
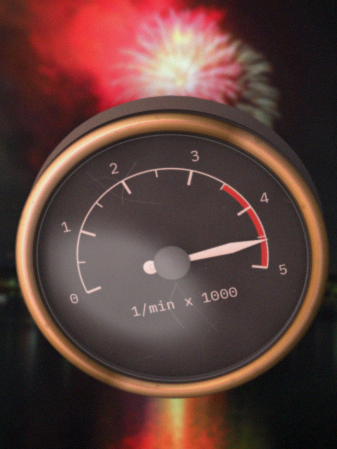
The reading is 4500 rpm
